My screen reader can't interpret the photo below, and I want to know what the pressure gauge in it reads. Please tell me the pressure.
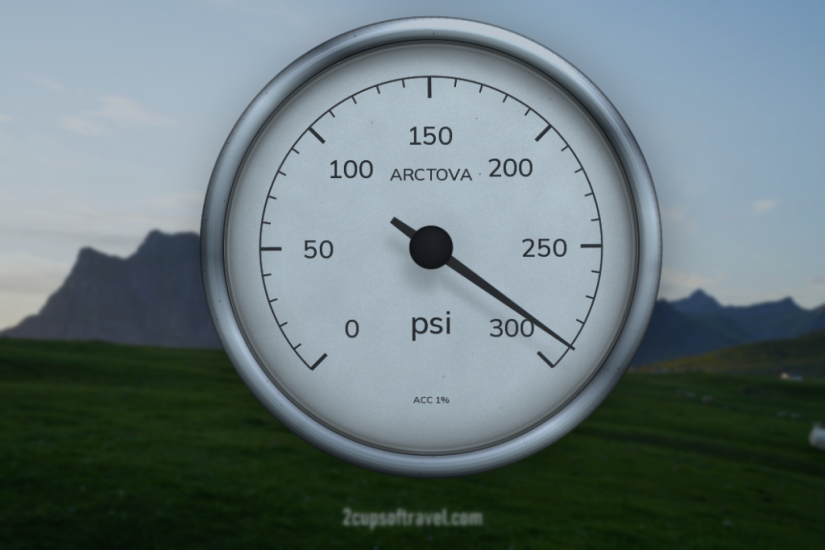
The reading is 290 psi
